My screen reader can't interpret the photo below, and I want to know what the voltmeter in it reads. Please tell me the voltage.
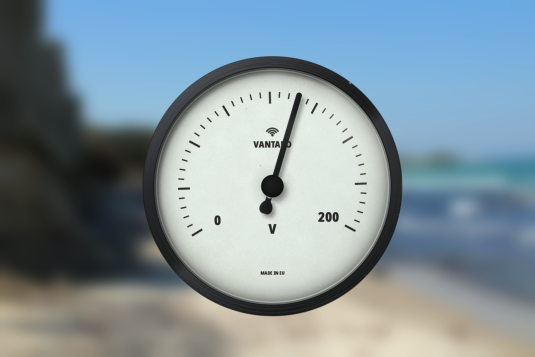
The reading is 115 V
